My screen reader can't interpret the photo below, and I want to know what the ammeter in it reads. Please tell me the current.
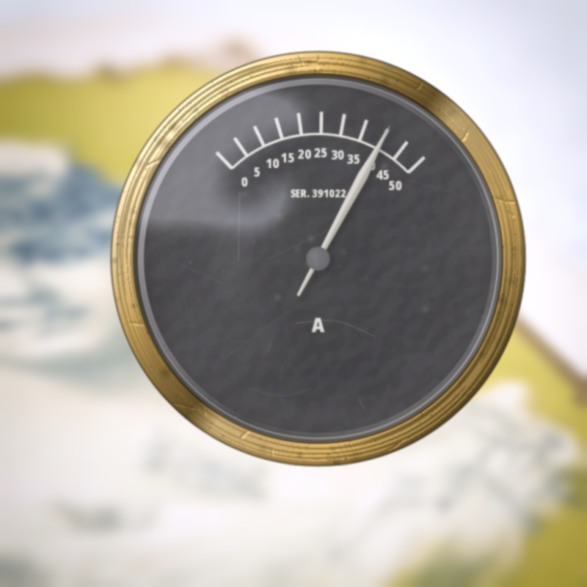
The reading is 40 A
